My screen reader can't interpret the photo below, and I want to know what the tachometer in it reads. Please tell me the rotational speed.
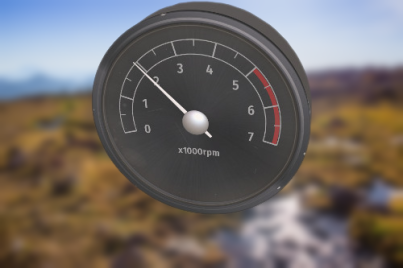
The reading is 2000 rpm
